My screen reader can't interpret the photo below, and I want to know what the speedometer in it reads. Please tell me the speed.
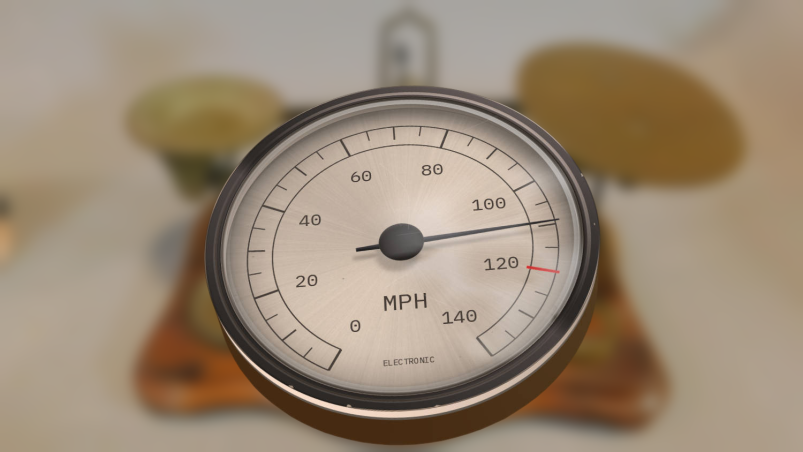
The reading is 110 mph
